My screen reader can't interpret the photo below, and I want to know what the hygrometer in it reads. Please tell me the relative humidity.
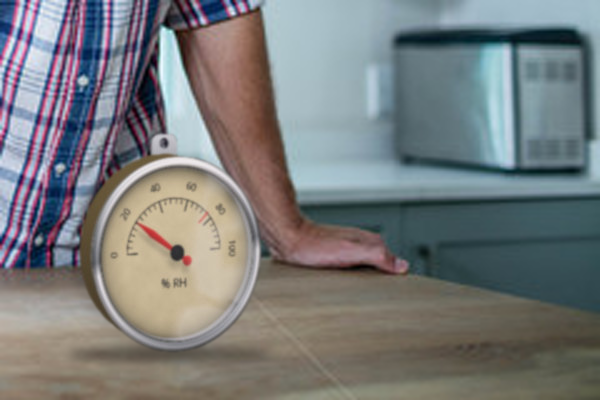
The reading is 20 %
